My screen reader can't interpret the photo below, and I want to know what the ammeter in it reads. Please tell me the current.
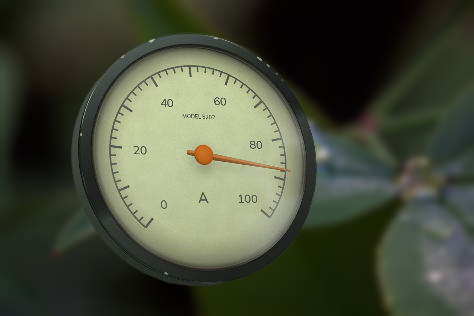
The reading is 88 A
